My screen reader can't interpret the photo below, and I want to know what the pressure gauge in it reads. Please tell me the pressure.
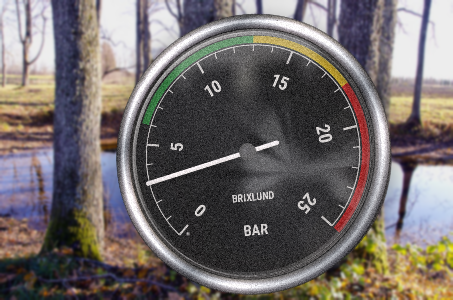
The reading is 3 bar
